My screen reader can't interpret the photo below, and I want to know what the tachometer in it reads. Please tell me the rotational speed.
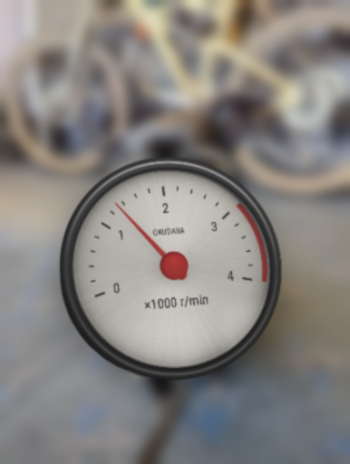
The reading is 1300 rpm
